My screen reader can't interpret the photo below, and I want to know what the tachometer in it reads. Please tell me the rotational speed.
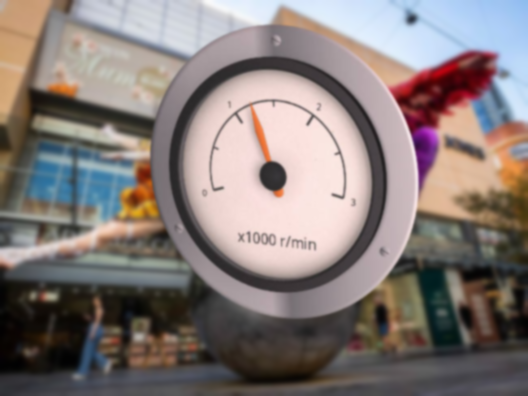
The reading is 1250 rpm
